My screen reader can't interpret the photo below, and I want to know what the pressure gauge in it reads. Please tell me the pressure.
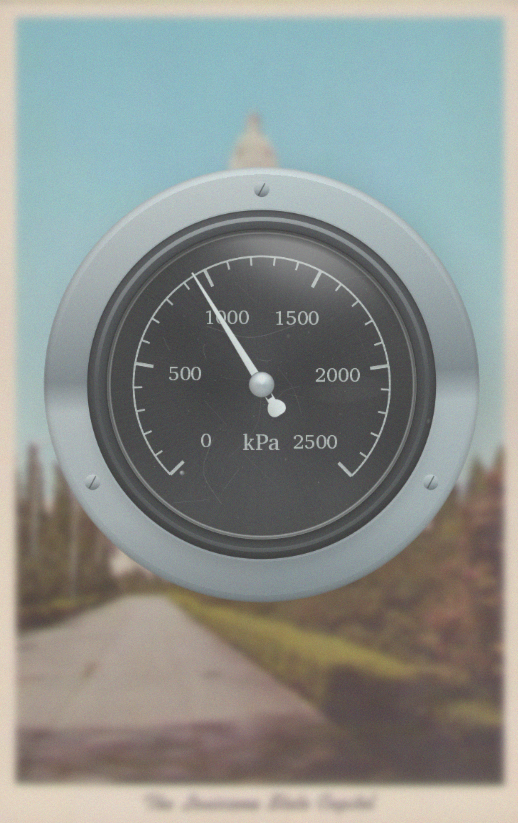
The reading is 950 kPa
